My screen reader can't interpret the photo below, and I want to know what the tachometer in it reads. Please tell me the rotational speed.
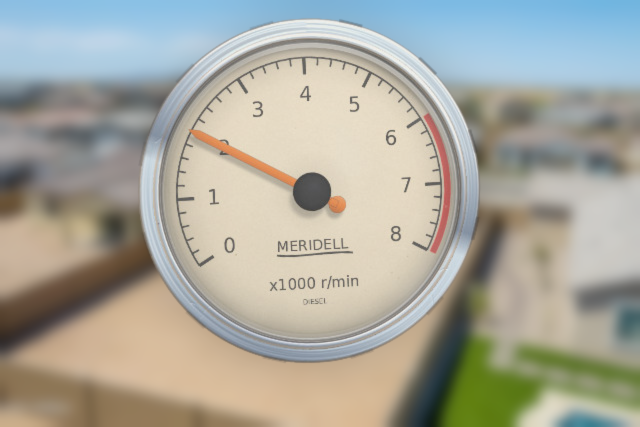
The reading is 2000 rpm
